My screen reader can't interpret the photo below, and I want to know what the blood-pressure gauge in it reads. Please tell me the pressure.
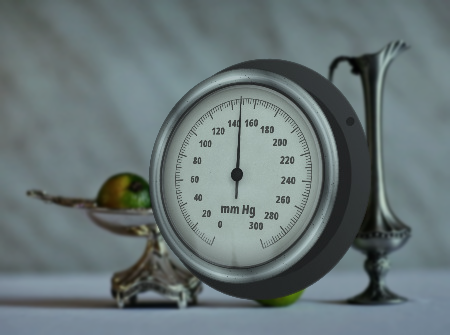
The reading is 150 mmHg
